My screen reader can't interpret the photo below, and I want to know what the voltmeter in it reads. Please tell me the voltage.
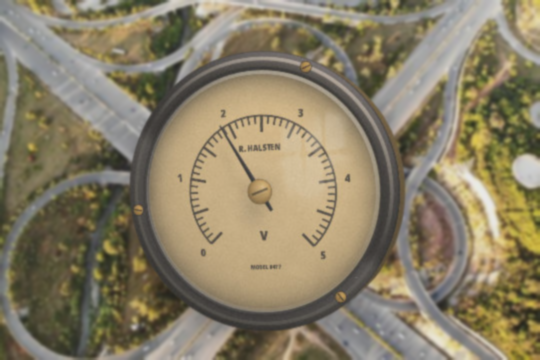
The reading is 1.9 V
